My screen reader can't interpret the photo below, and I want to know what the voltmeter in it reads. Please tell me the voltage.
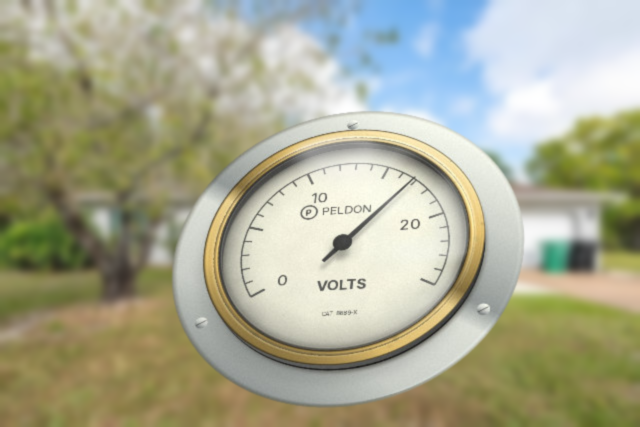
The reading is 17 V
